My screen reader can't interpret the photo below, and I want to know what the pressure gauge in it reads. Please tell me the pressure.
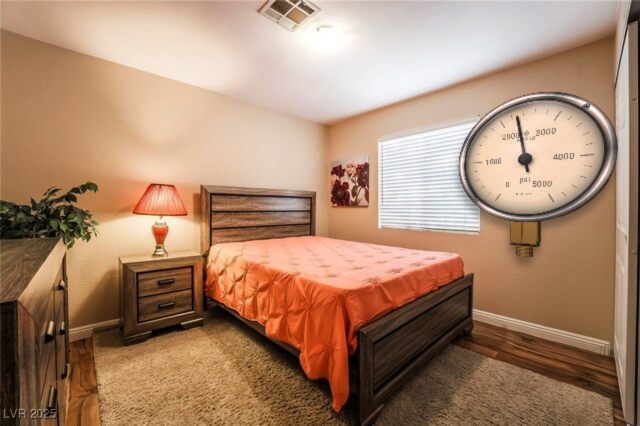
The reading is 2300 psi
